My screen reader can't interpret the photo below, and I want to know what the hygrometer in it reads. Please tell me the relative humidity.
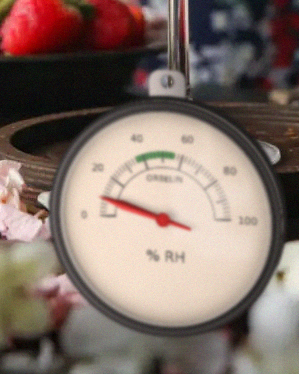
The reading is 10 %
